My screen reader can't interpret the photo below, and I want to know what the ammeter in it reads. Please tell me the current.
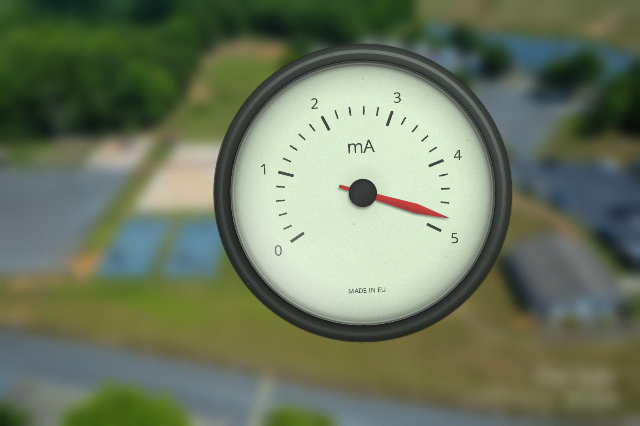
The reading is 4.8 mA
